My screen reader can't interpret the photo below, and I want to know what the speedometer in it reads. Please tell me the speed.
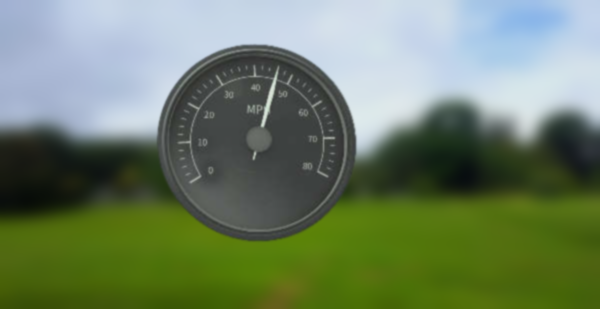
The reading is 46 mph
